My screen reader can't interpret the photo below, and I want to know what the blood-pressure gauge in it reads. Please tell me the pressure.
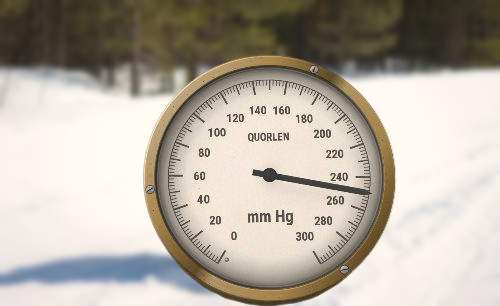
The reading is 250 mmHg
